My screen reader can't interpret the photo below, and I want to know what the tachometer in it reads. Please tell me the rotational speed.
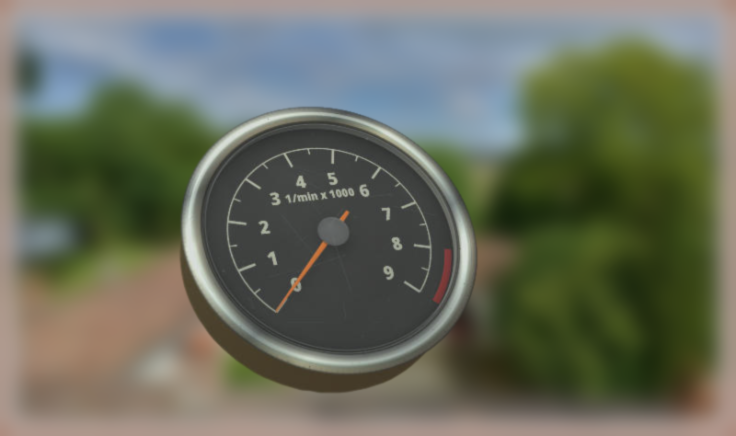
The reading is 0 rpm
